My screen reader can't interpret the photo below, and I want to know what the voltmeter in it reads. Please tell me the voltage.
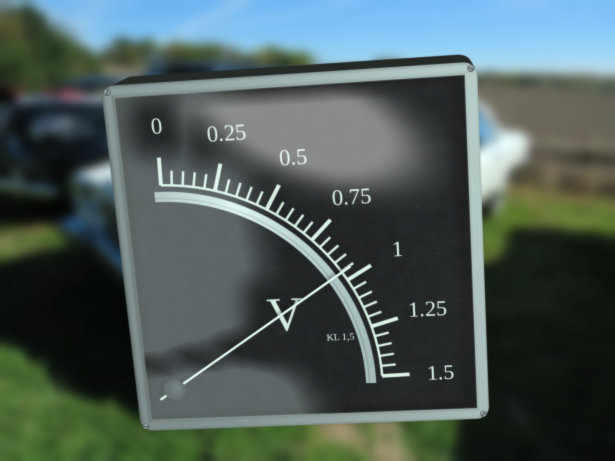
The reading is 0.95 V
